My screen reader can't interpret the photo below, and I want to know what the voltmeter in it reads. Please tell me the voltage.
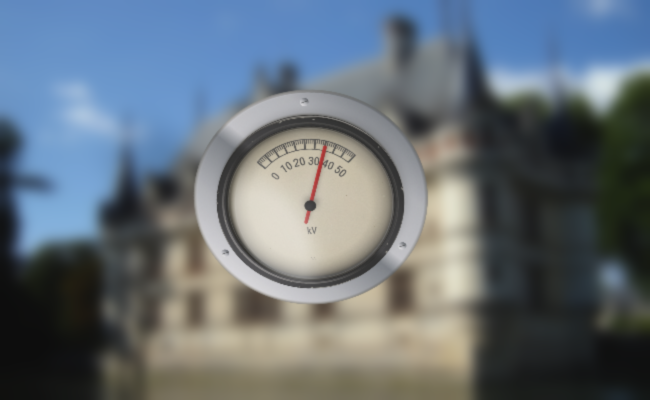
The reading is 35 kV
